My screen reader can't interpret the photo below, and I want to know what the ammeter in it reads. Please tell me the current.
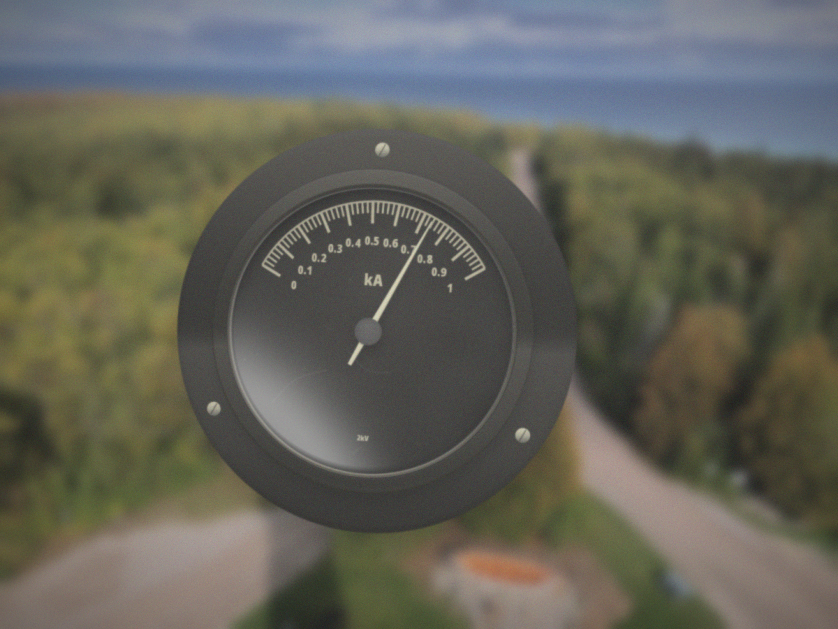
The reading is 0.74 kA
